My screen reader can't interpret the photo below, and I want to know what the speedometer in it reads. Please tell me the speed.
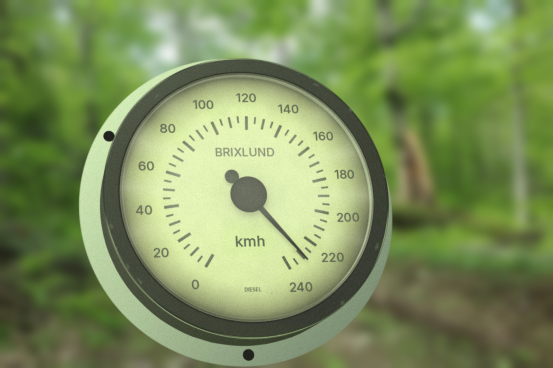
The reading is 230 km/h
